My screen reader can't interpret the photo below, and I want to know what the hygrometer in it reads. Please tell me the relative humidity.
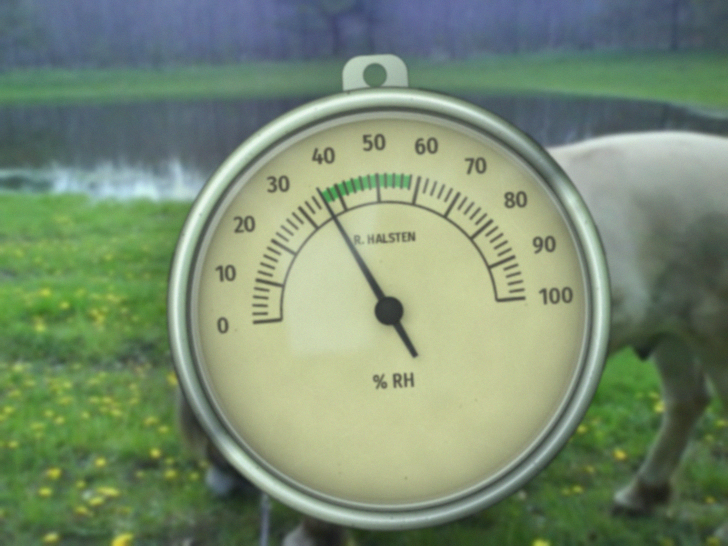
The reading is 36 %
